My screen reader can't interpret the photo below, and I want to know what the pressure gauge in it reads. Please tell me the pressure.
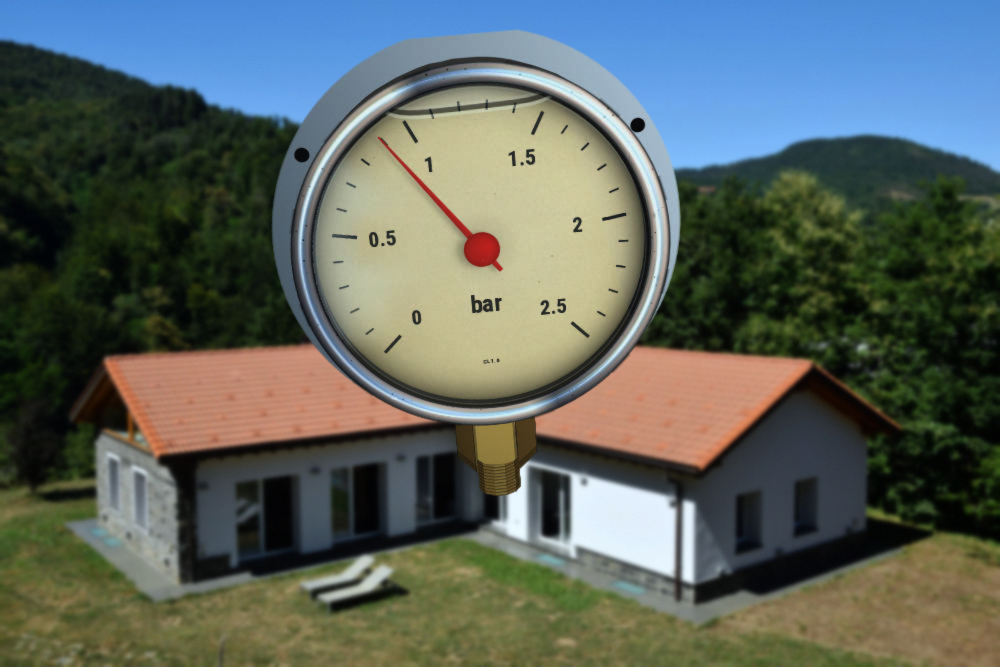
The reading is 0.9 bar
